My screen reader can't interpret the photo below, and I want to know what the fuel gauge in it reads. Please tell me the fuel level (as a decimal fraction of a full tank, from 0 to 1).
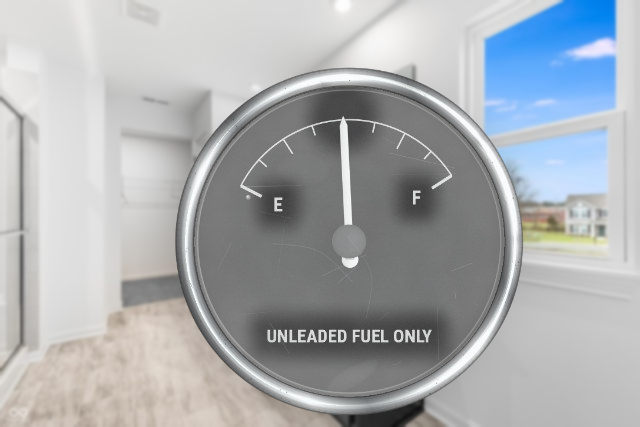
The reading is 0.5
